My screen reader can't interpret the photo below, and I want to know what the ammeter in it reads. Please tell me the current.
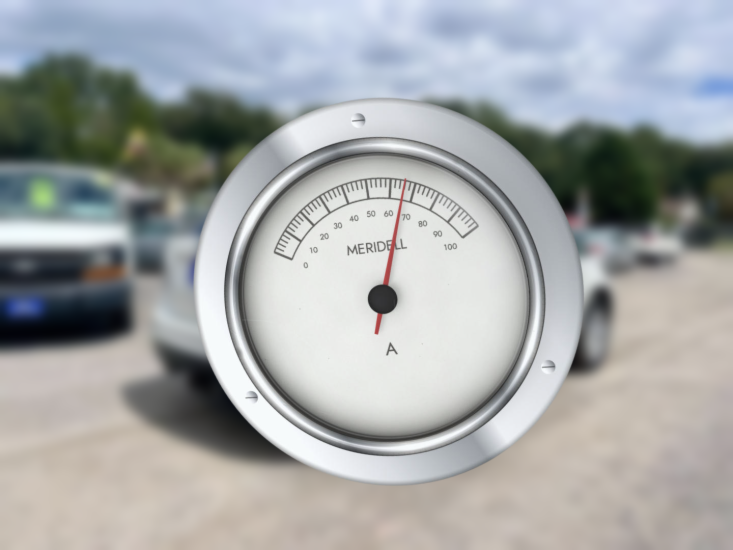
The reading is 66 A
